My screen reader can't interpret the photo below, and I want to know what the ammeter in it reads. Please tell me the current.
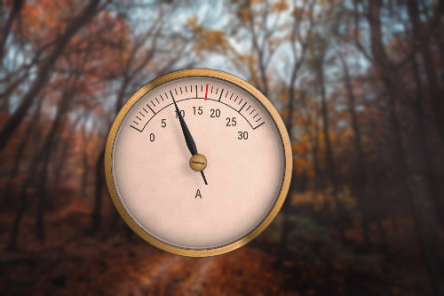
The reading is 10 A
